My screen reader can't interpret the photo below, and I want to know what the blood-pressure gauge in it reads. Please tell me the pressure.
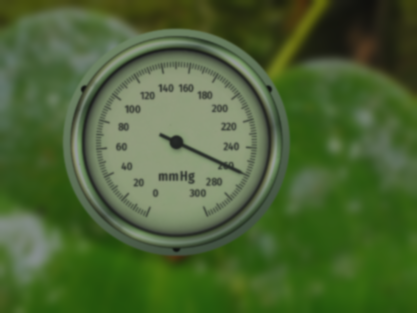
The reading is 260 mmHg
